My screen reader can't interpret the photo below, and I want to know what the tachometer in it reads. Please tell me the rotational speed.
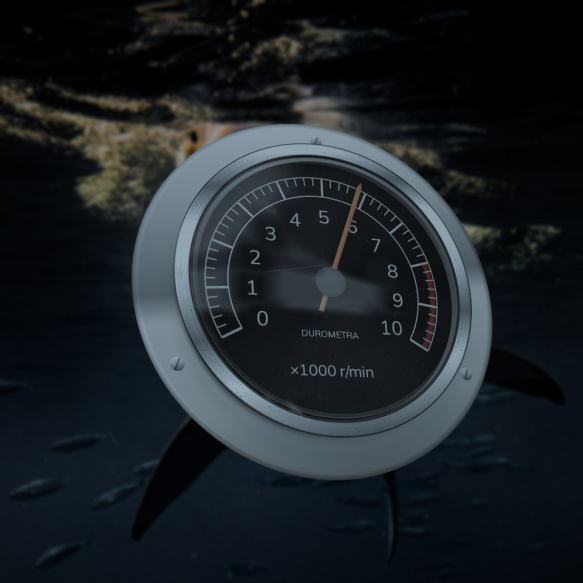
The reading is 5800 rpm
